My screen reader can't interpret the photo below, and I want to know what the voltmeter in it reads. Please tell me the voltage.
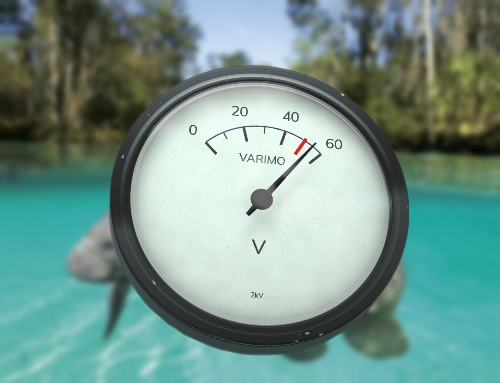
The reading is 55 V
